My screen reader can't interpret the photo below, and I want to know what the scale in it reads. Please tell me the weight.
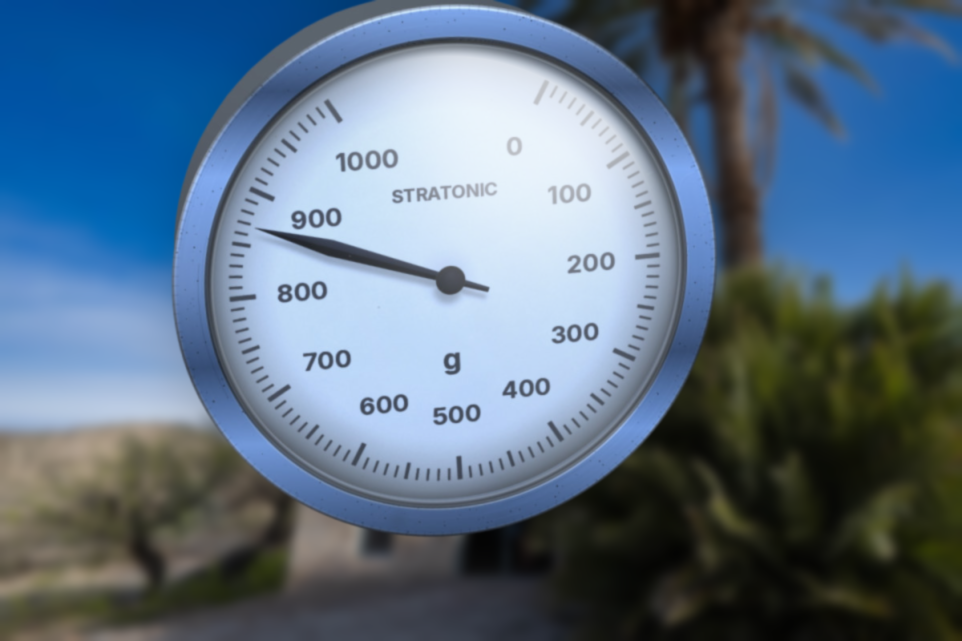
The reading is 870 g
